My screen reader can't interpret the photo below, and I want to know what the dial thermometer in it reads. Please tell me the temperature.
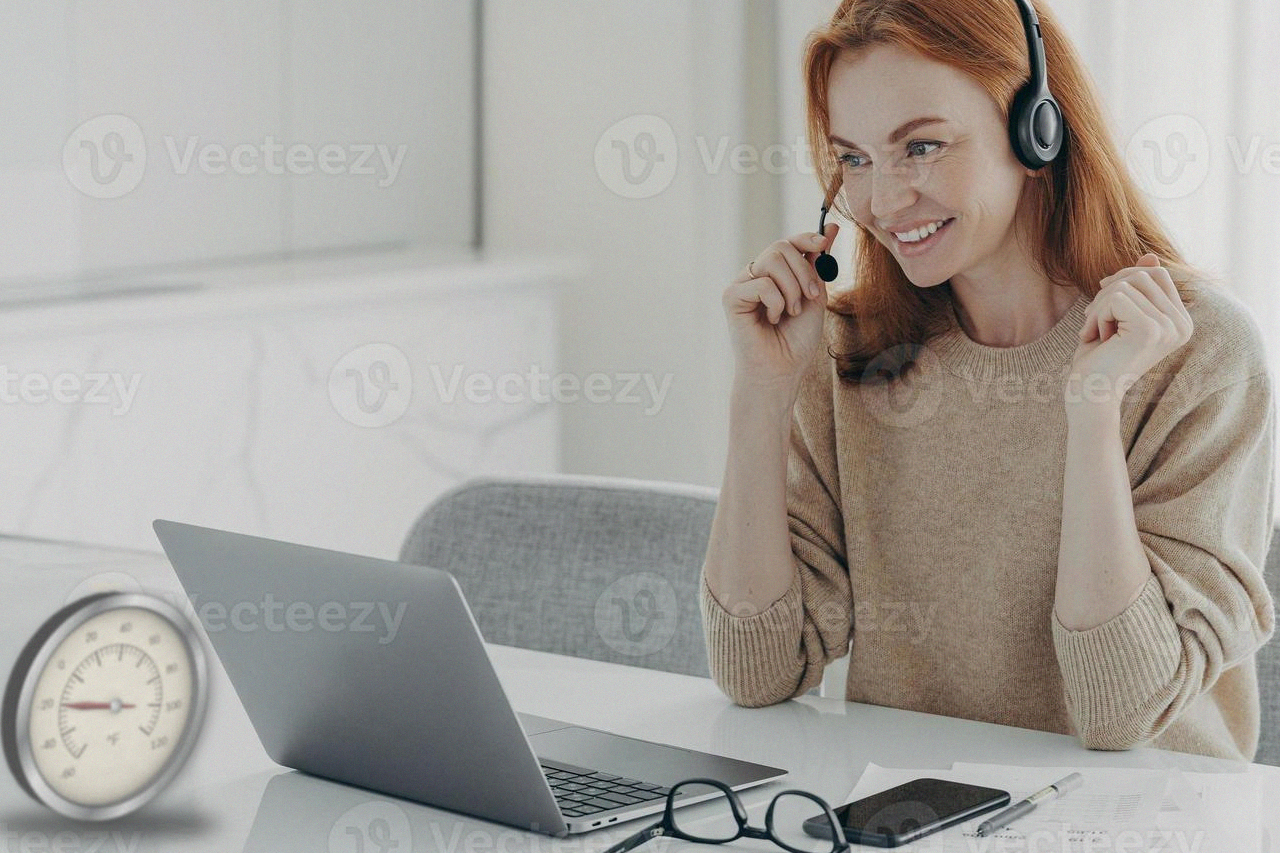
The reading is -20 °F
